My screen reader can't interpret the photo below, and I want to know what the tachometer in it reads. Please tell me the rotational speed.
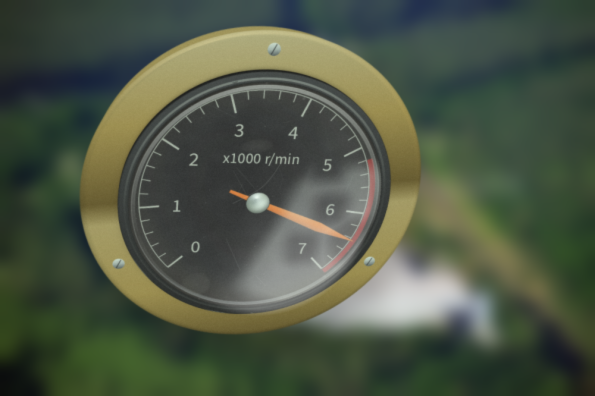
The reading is 6400 rpm
